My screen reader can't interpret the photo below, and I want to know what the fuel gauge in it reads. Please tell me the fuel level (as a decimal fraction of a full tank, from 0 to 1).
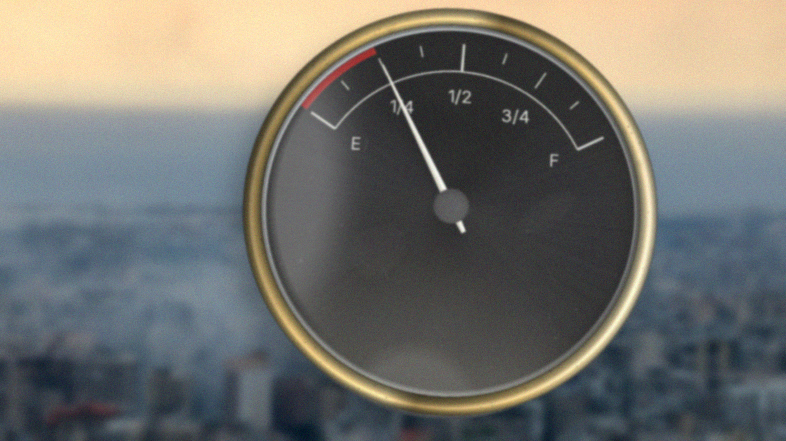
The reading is 0.25
